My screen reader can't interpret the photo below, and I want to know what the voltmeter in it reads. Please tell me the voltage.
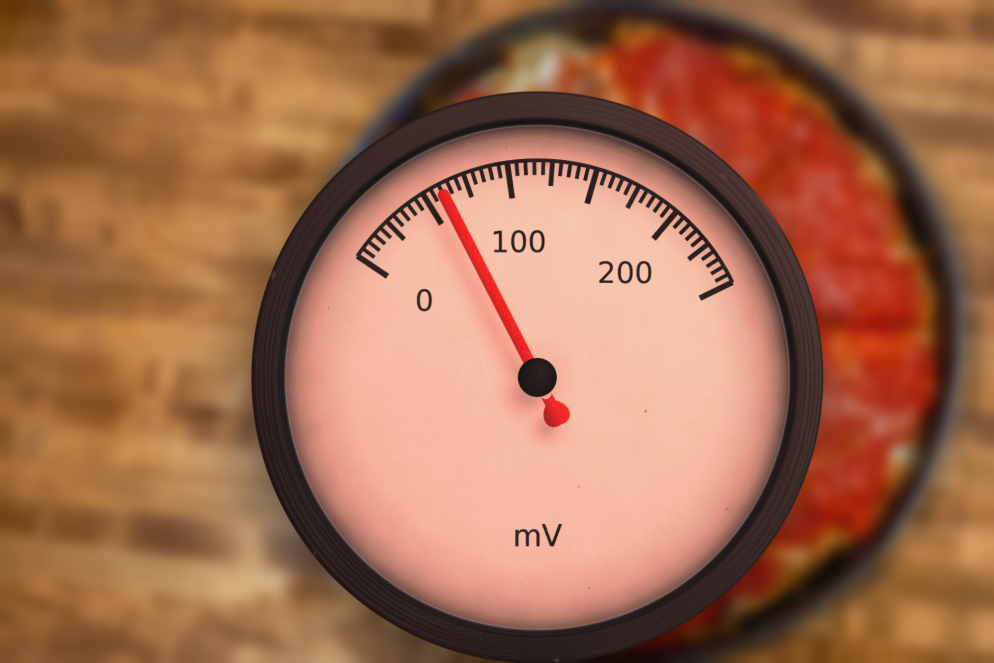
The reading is 60 mV
